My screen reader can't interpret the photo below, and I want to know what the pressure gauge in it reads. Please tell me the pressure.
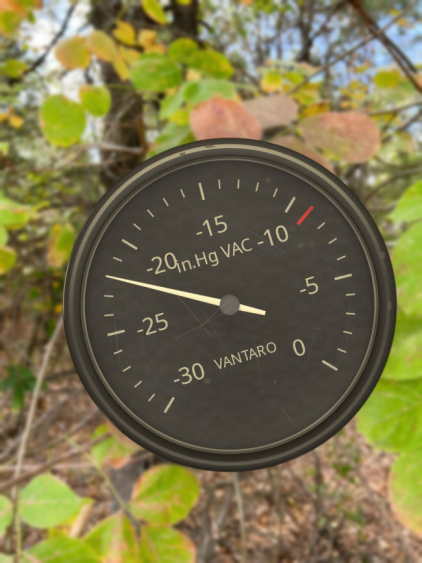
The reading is -22 inHg
